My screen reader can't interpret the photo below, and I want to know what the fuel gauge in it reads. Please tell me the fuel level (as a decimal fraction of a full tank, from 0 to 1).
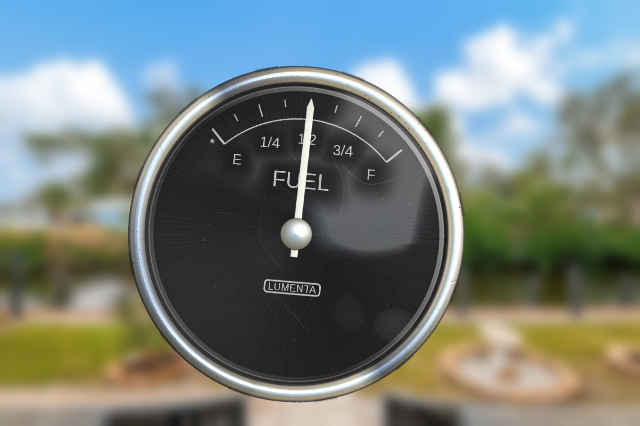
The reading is 0.5
